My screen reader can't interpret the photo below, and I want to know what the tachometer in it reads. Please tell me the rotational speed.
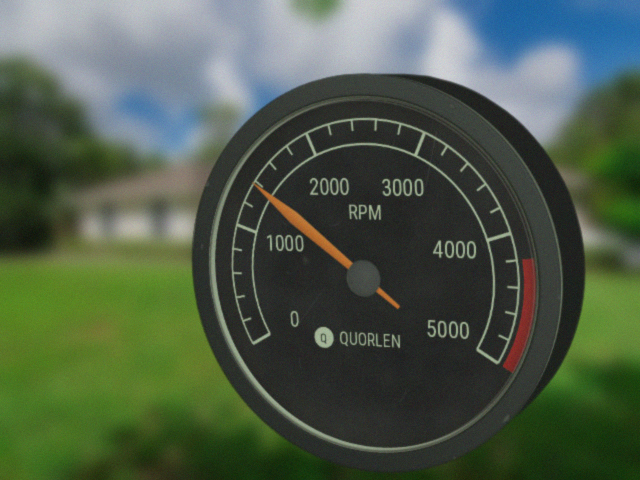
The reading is 1400 rpm
